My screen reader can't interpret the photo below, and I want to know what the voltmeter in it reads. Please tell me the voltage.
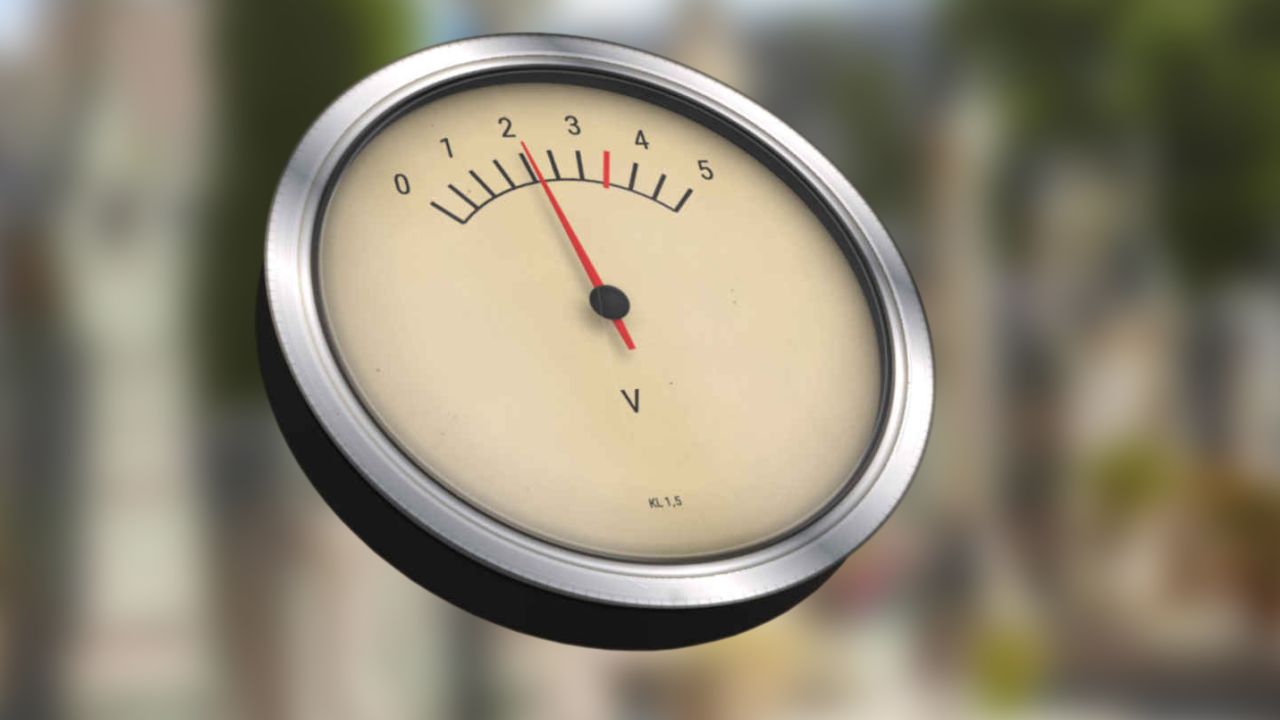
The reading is 2 V
